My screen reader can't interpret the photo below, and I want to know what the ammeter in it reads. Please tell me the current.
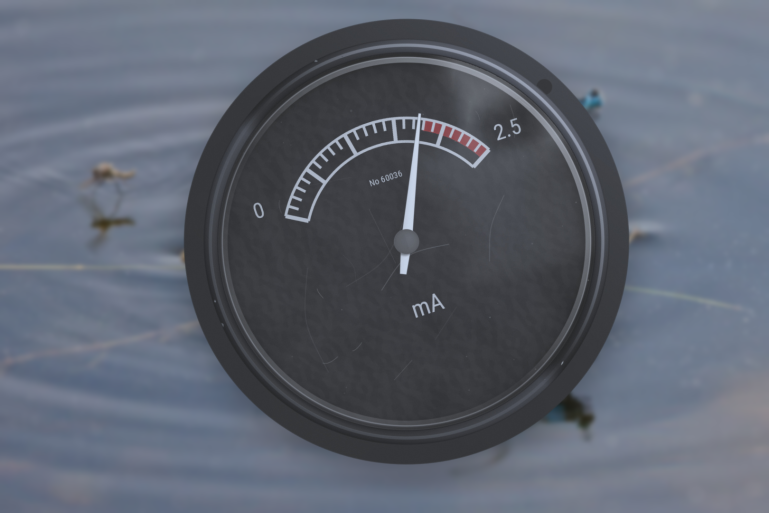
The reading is 1.75 mA
